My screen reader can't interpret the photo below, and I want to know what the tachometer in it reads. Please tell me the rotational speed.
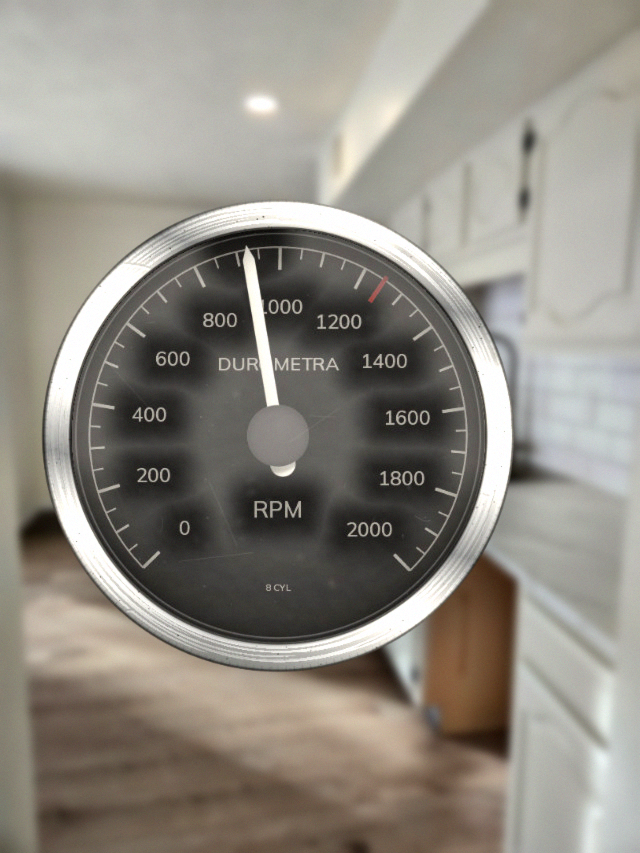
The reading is 925 rpm
